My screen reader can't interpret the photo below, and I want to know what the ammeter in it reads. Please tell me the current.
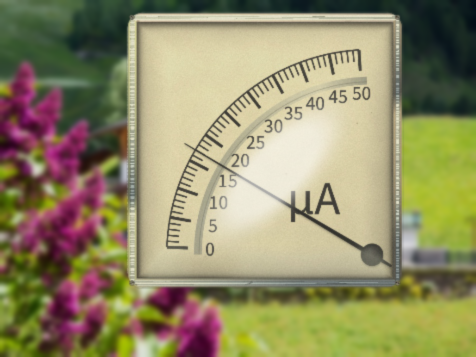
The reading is 17 µA
